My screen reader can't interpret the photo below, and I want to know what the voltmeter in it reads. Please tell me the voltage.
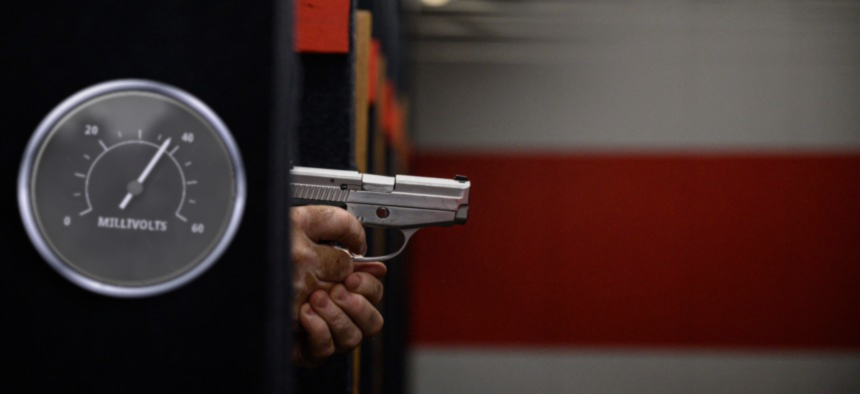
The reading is 37.5 mV
